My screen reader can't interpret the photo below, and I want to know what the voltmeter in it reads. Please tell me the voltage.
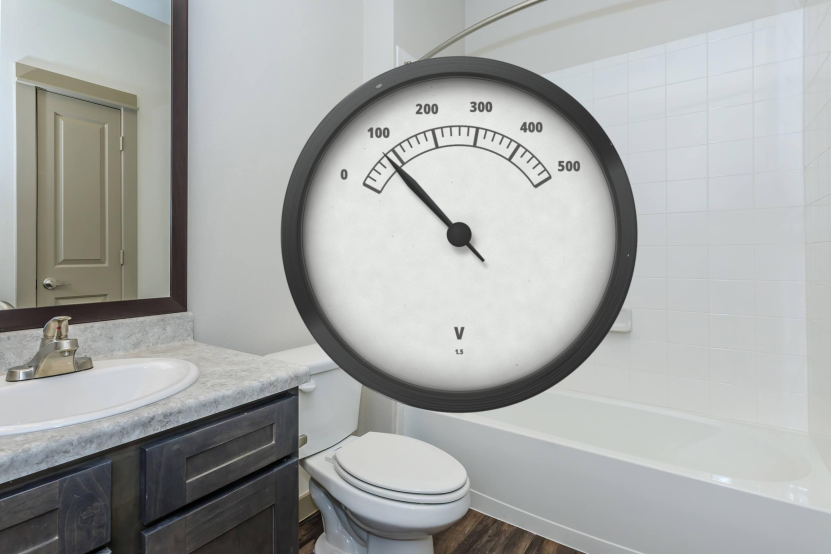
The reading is 80 V
